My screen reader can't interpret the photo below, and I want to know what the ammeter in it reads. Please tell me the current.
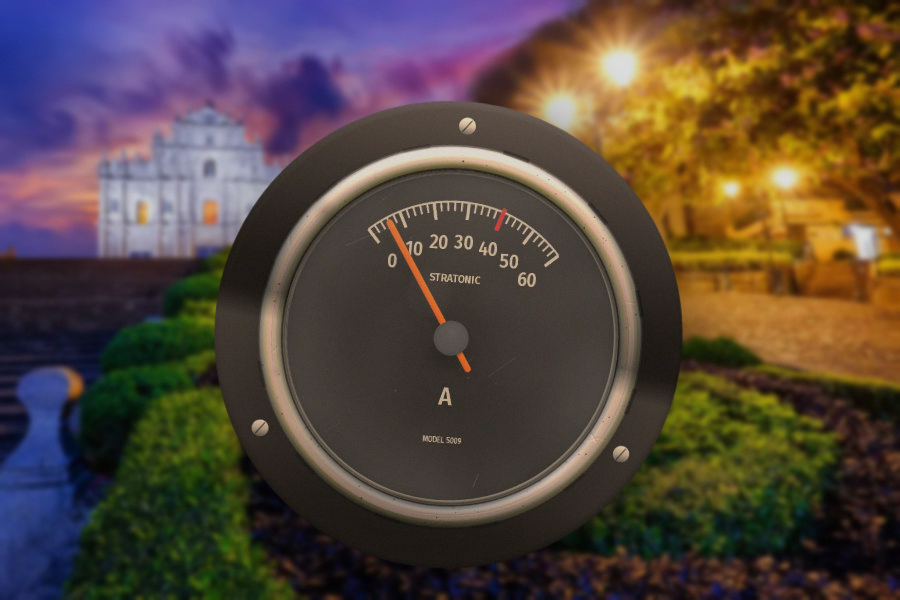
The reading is 6 A
